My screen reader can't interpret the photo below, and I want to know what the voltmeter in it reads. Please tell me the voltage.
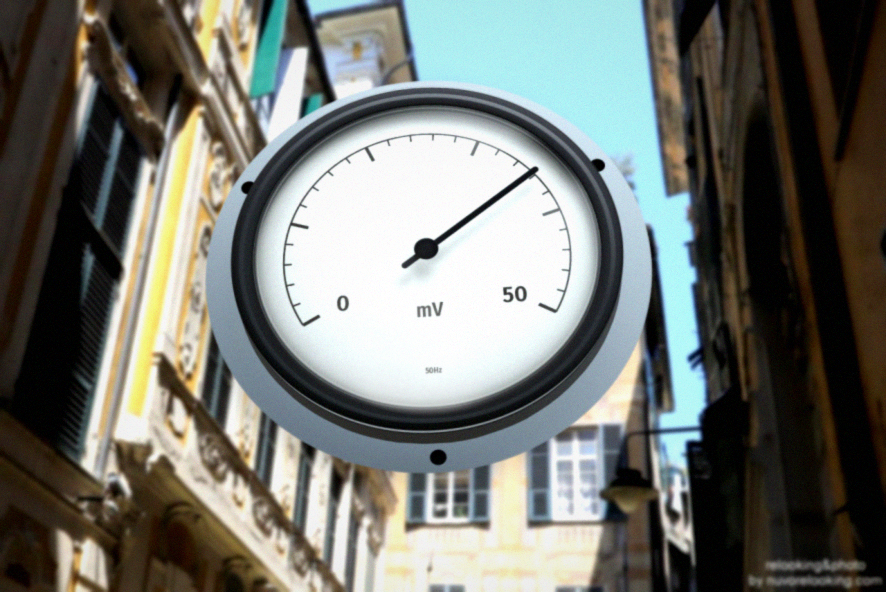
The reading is 36 mV
